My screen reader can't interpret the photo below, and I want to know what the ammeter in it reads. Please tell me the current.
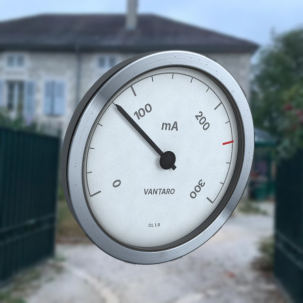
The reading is 80 mA
